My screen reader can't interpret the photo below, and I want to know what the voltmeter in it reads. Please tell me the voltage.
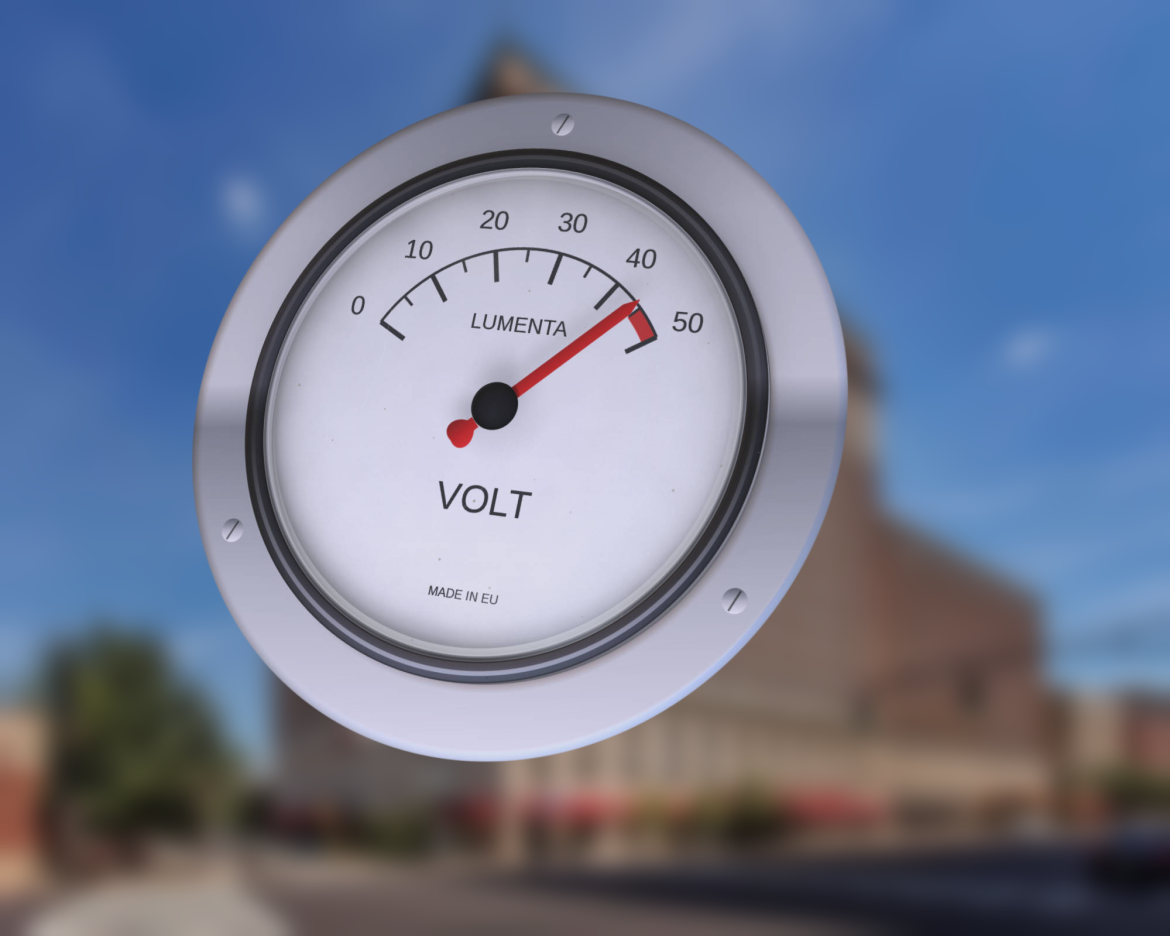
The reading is 45 V
